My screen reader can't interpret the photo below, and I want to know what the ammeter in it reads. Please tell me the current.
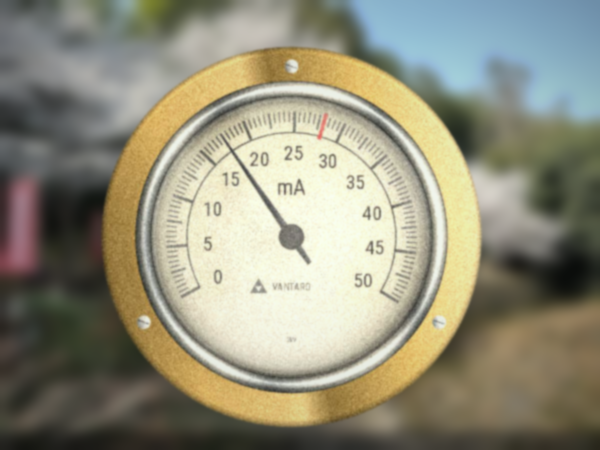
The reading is 17.5 mA
